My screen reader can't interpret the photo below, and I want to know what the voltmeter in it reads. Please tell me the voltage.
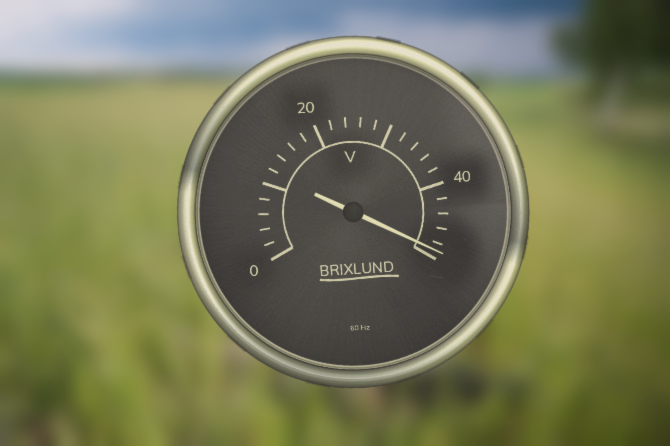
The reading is 49 V
